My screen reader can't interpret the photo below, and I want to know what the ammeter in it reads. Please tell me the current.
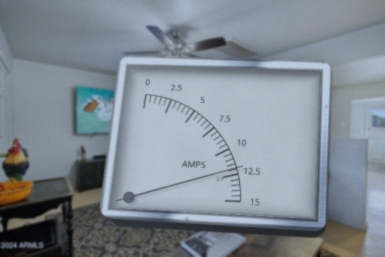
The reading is 12 A
